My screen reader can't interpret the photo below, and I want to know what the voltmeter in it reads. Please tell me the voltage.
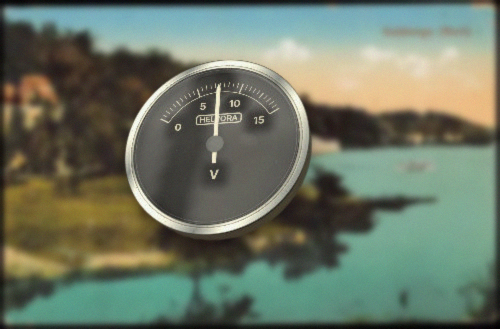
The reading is 7.5 V
